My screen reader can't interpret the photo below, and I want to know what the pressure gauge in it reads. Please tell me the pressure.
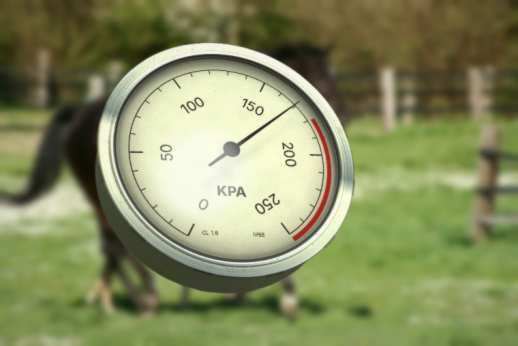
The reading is 170 kPa
